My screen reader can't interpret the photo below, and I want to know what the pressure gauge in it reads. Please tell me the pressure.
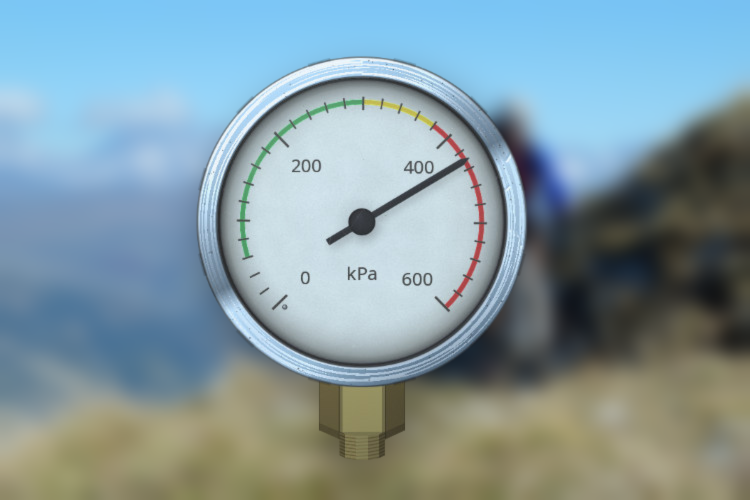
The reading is 430 kPa
